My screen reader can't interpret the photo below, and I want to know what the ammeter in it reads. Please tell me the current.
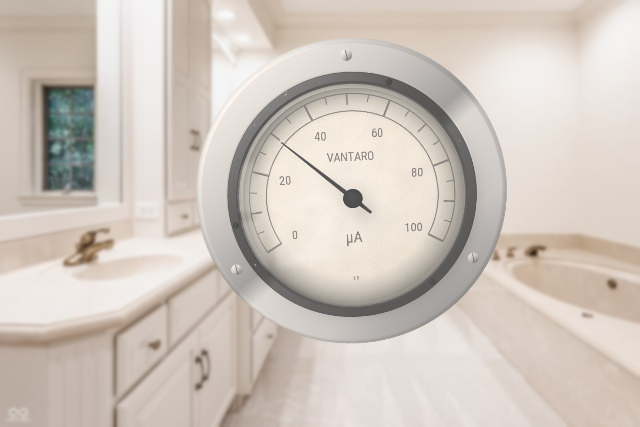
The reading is 30 µA
